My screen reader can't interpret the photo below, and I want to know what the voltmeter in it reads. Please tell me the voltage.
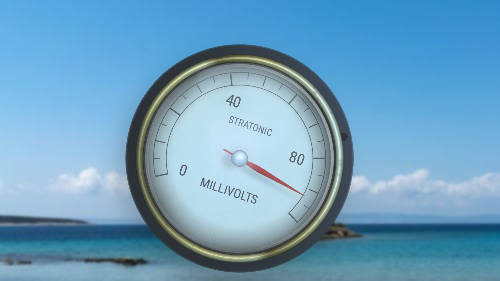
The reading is 92.5 mV
